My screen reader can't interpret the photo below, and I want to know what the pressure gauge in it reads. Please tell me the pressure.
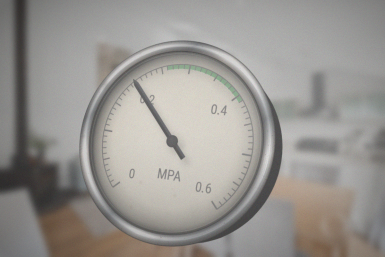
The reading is 0.2 MPa
